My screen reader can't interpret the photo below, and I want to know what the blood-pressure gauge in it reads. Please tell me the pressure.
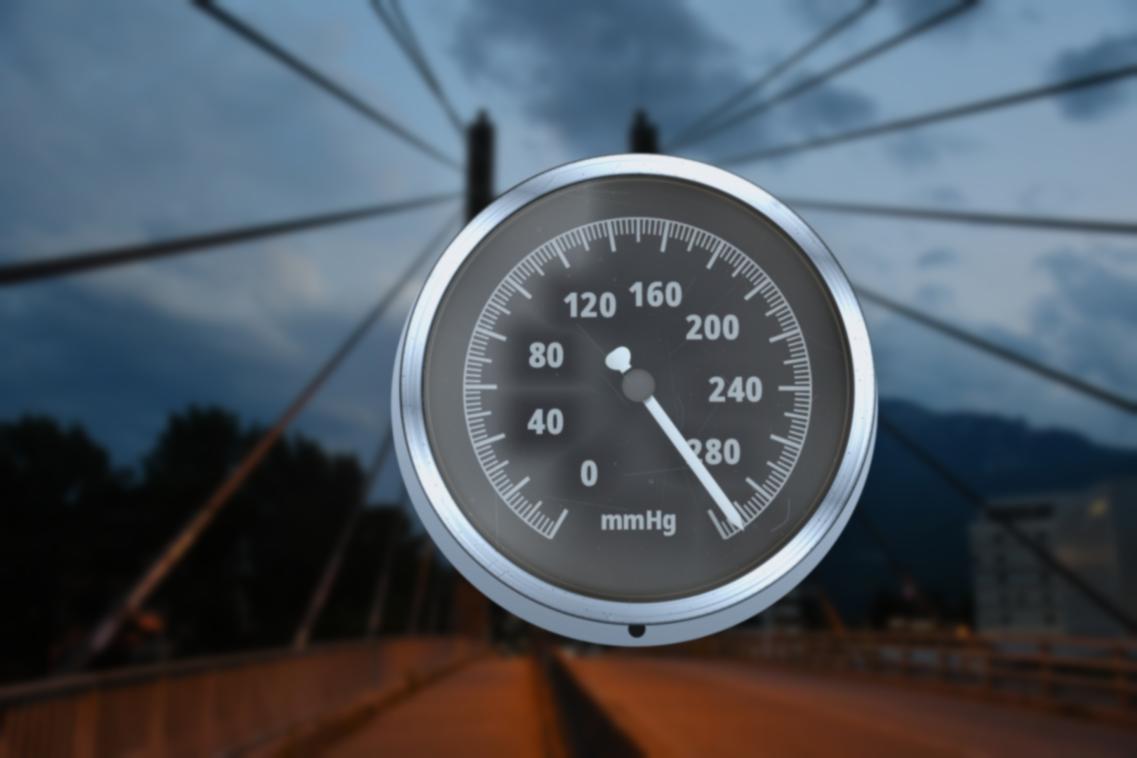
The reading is 294 mmHg
